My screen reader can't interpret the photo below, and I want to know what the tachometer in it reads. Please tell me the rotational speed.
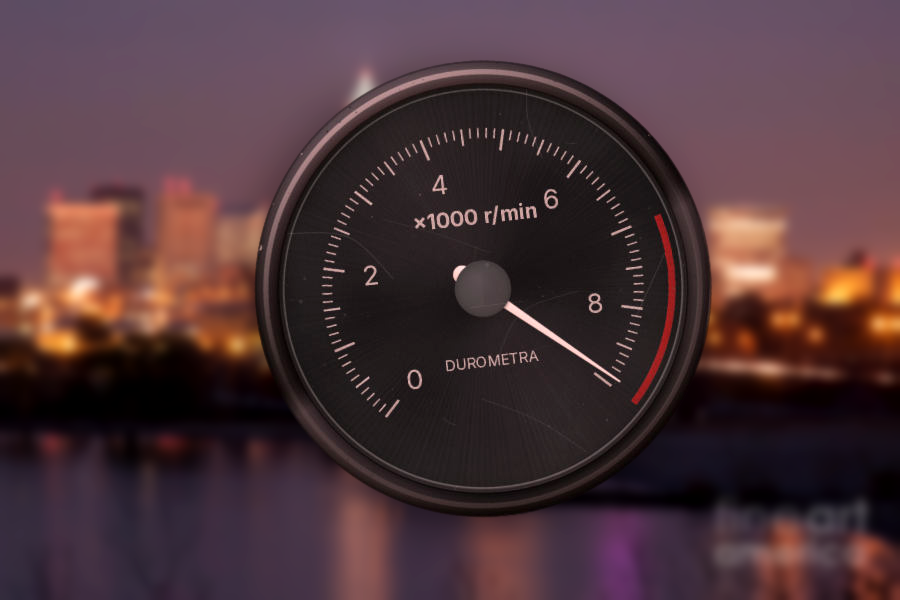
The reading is 8900 rpm
